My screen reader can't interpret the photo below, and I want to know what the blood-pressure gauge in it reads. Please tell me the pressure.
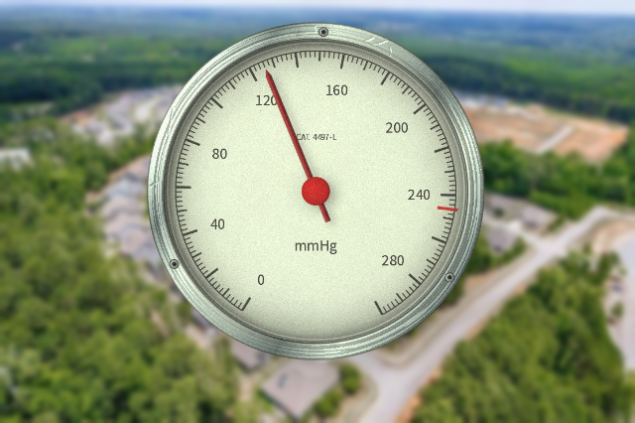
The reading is 126 mmHg
